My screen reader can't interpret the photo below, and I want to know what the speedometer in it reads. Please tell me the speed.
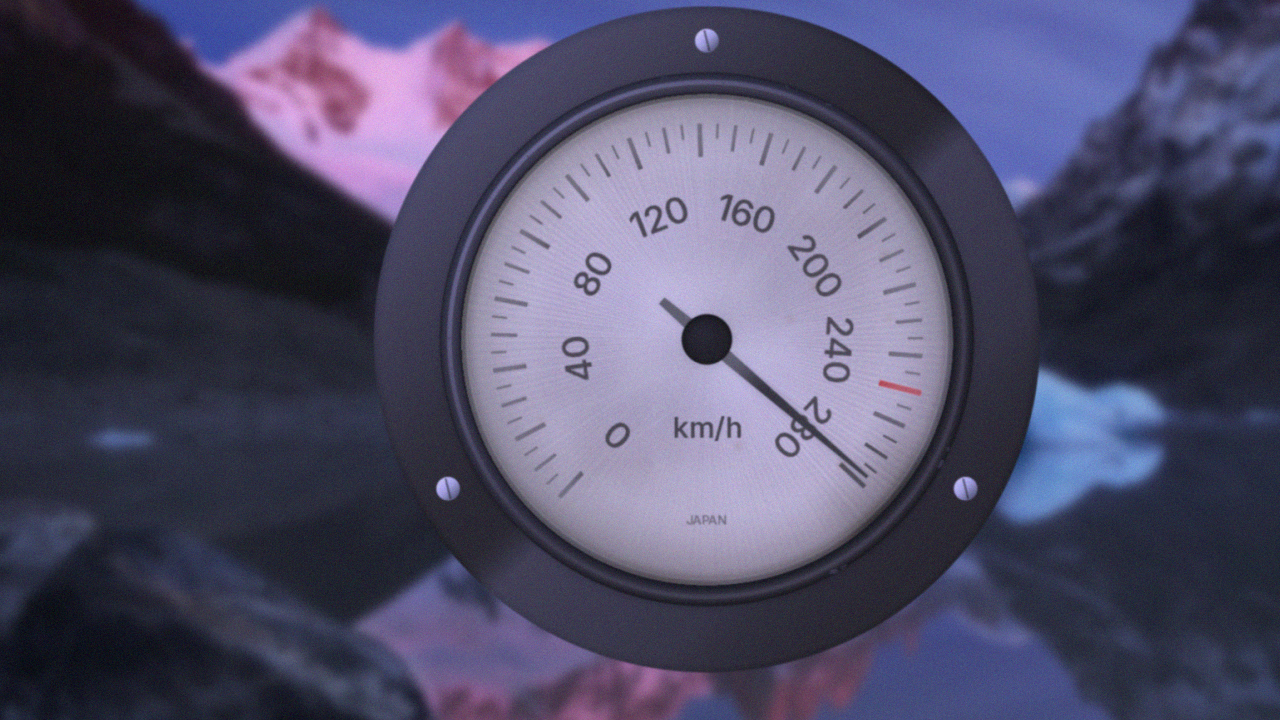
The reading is 277.5 km/h
